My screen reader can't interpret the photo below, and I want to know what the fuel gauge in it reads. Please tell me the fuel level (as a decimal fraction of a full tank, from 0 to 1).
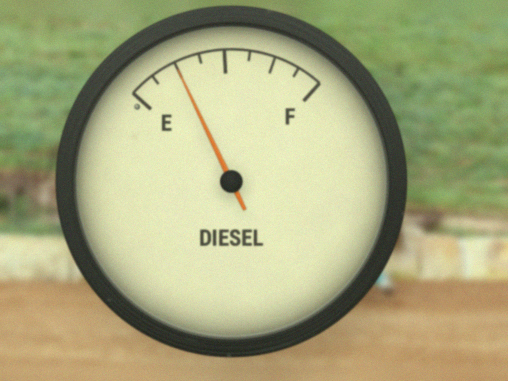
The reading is 0.25
